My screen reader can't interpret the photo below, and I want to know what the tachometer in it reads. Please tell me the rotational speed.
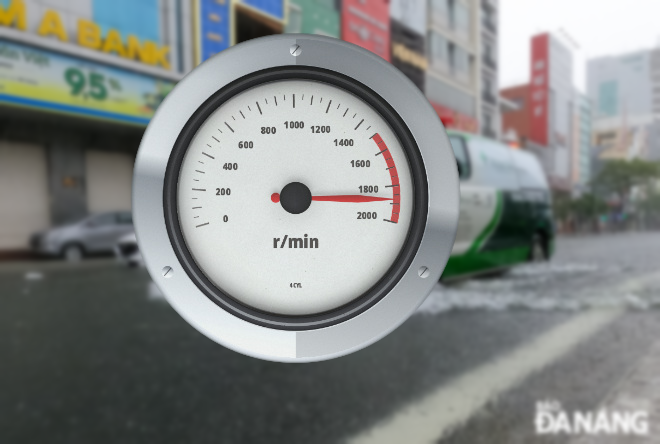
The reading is 1875 rpm
